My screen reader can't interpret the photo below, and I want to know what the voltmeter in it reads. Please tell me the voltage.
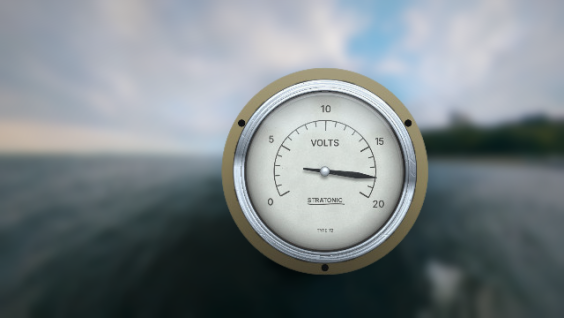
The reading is 18 V
